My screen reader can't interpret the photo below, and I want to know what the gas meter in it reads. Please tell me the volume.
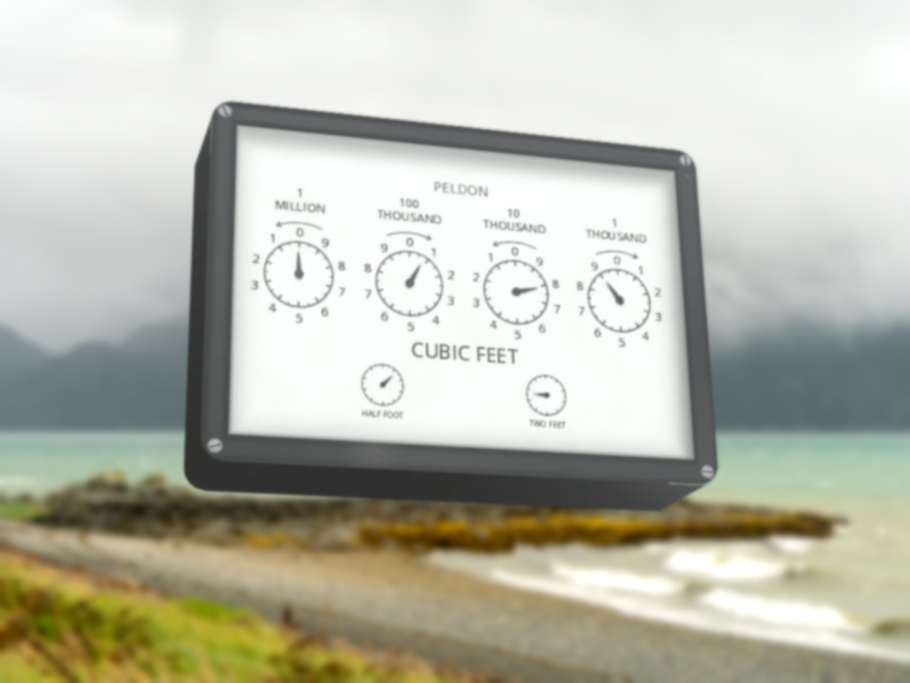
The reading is 7900 ft³
